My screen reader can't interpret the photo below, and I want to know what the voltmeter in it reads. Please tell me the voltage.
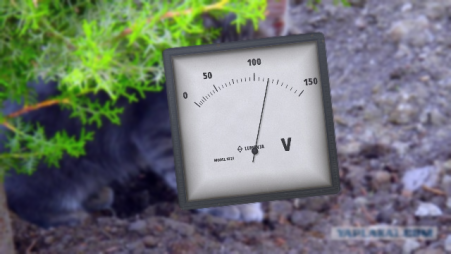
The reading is 115 V
